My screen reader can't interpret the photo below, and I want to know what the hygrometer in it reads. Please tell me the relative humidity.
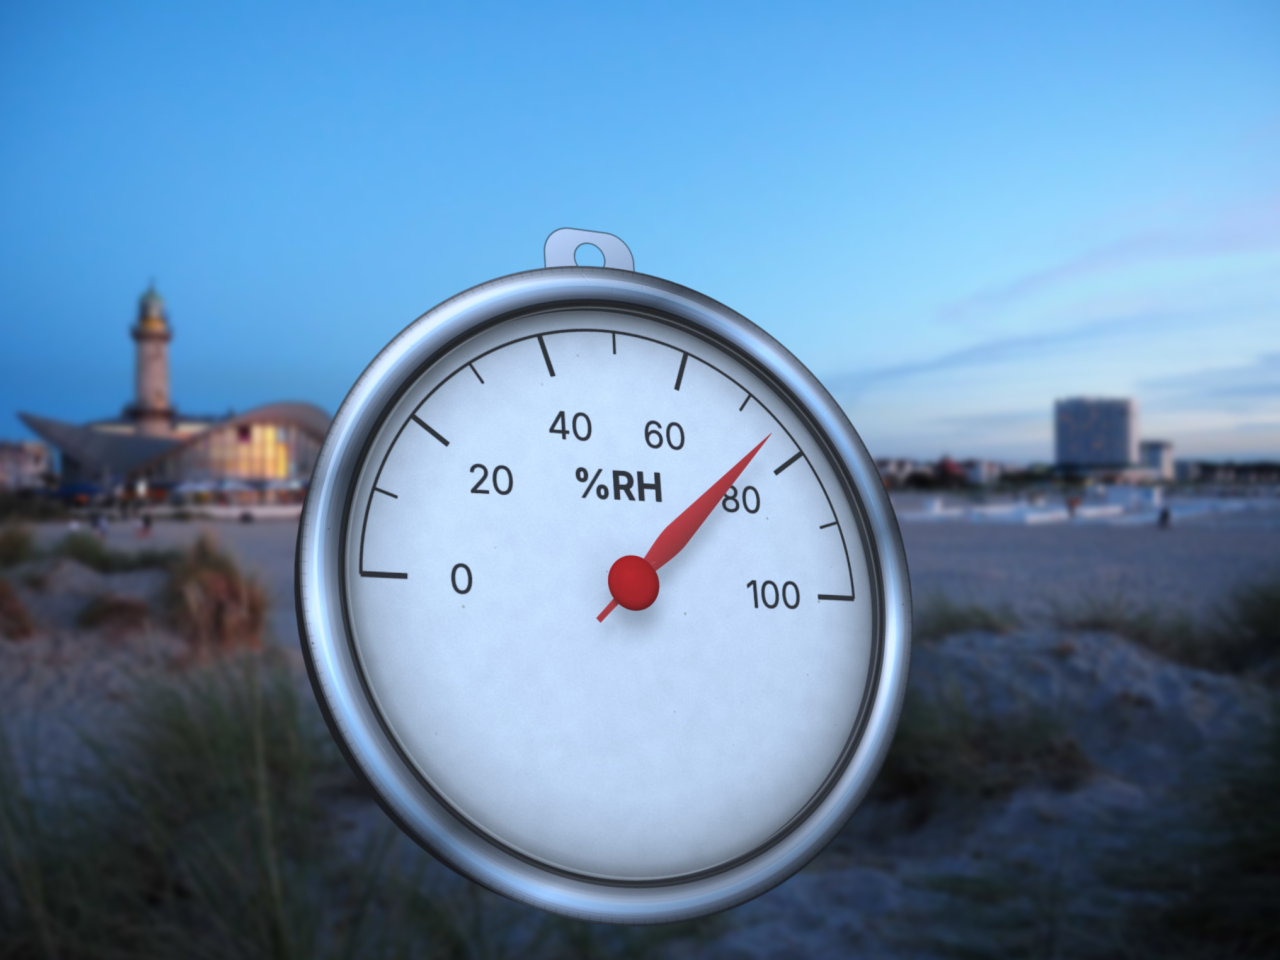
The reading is 75 %
